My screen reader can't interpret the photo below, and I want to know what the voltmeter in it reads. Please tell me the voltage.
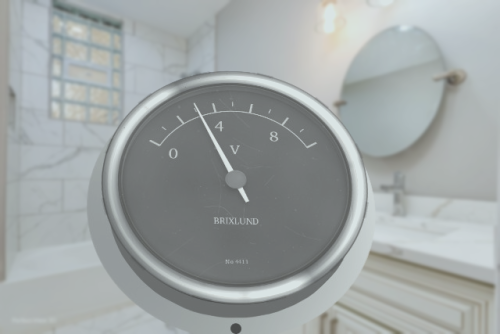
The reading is 3 V
